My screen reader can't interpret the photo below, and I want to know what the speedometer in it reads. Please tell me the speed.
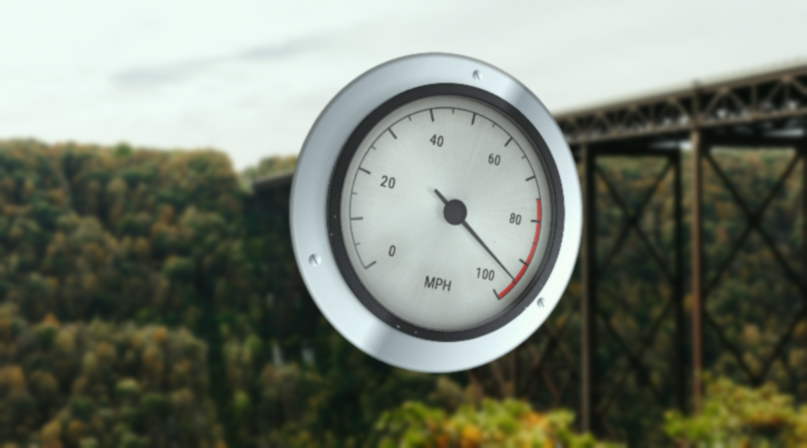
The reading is 95 mph
